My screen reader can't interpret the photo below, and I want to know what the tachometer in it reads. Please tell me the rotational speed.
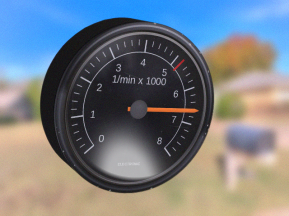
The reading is 6600 rpm
